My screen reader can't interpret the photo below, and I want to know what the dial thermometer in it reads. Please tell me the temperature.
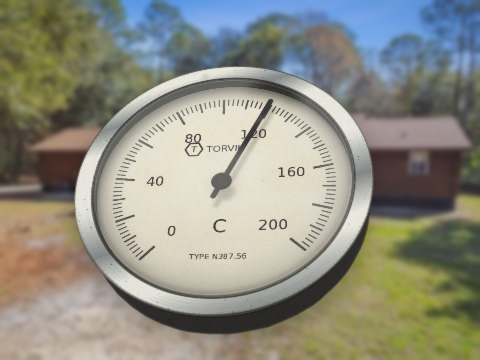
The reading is 120 °C
